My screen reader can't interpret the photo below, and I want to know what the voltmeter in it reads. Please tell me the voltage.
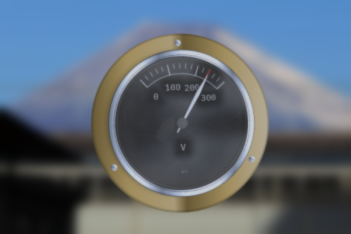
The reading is 240 V
